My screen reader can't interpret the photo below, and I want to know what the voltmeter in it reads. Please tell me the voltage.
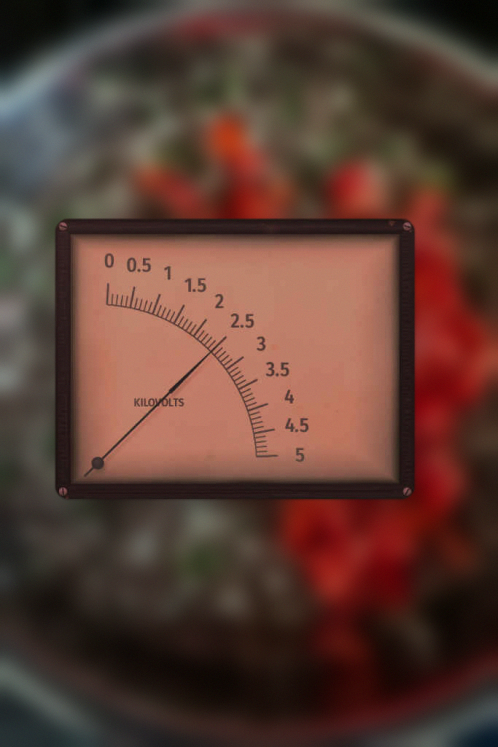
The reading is 2.5 kV
